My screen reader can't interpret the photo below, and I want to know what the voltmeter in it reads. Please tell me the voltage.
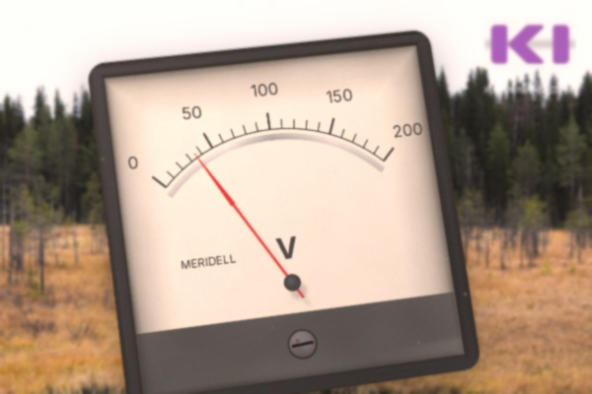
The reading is 35 V
